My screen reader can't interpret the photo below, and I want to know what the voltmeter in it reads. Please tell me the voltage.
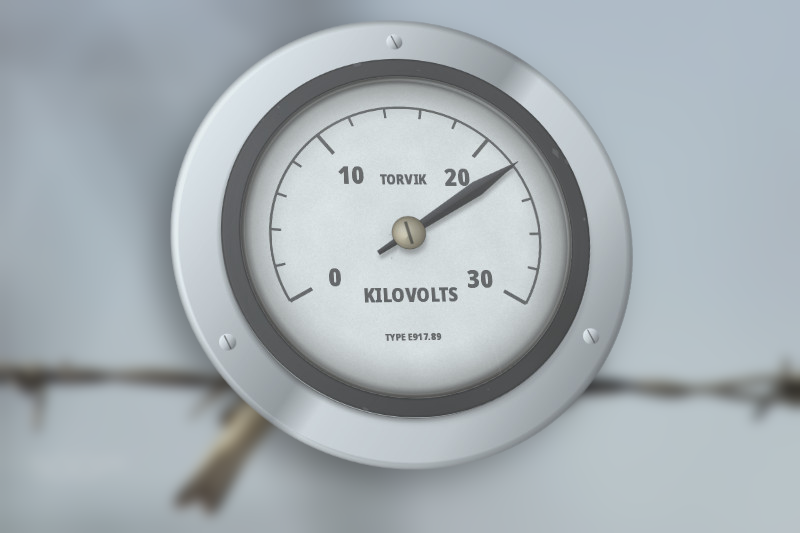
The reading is 22 kV
